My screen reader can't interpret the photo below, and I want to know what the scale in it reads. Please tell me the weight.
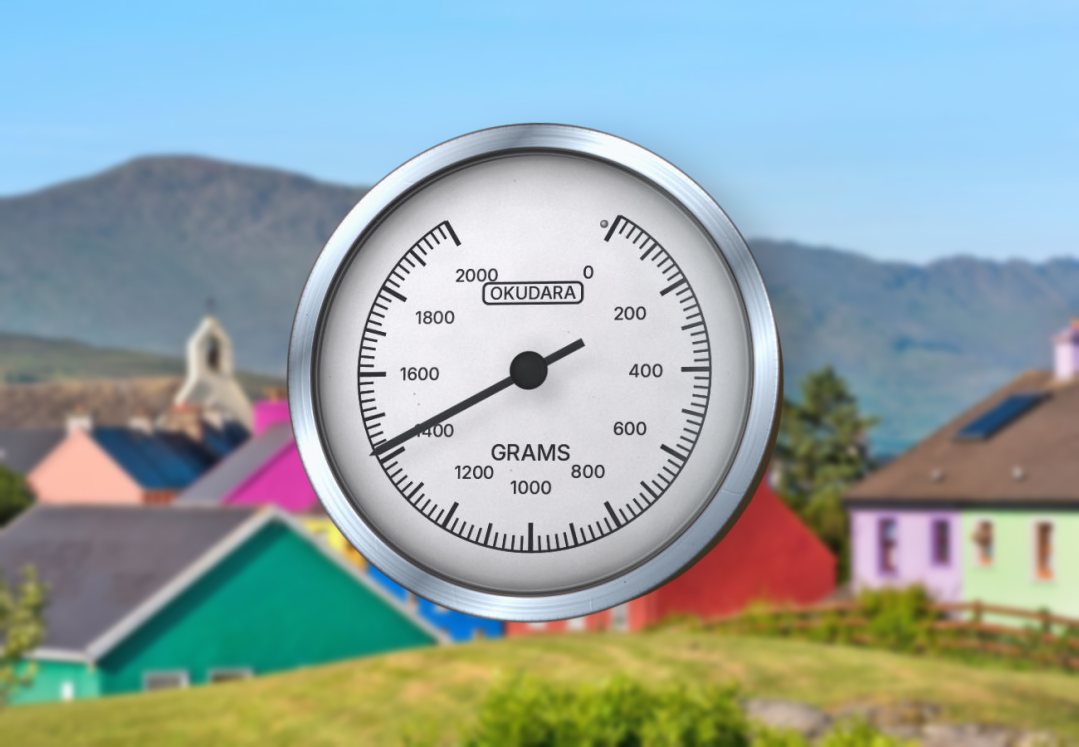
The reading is 1420 g
